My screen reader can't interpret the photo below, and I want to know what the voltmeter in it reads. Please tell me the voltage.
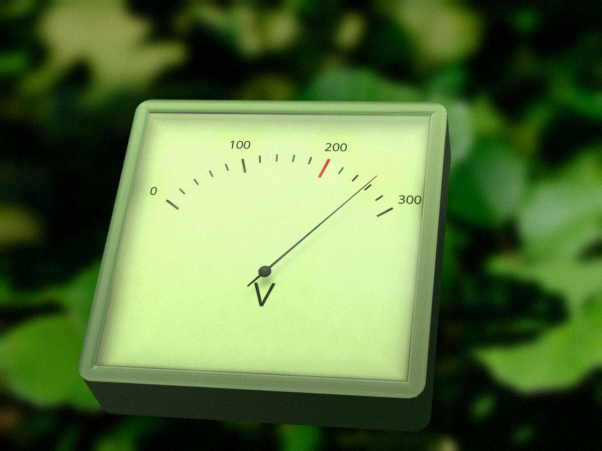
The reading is 260 V
